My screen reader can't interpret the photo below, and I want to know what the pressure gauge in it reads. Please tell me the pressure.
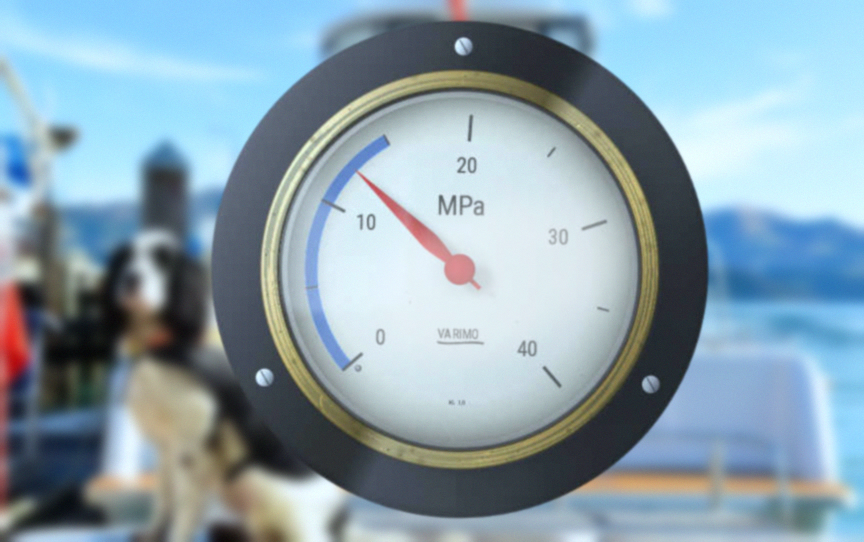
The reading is 12.5 MPa
